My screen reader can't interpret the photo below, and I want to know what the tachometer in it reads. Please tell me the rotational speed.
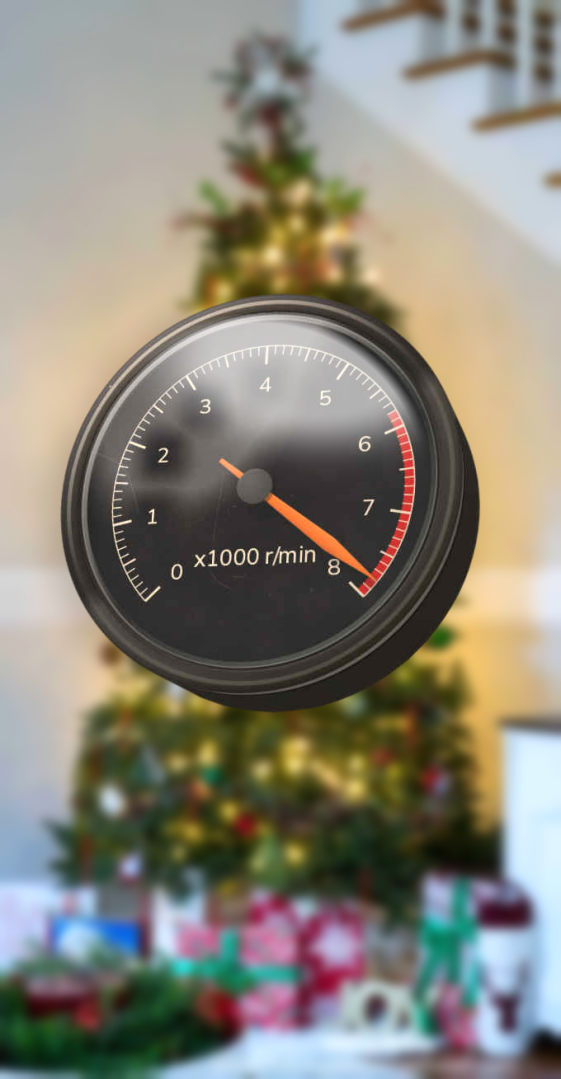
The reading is 7800 rpm
